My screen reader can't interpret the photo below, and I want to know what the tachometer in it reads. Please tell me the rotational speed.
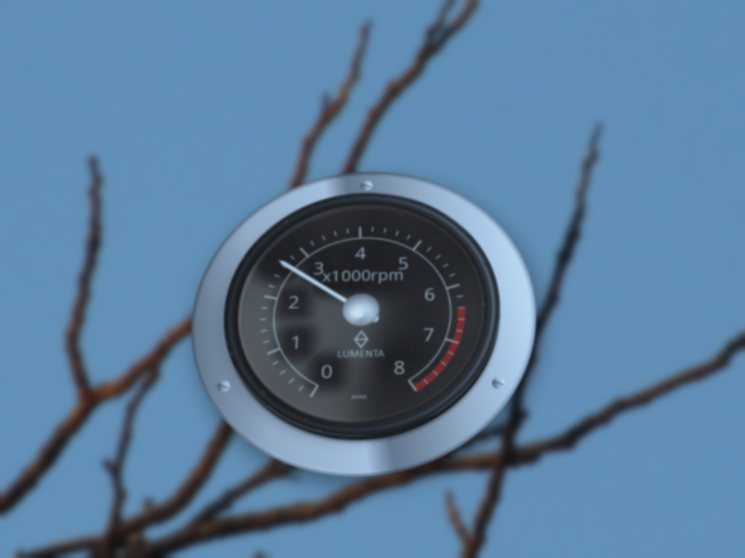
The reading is 2600 rpm
